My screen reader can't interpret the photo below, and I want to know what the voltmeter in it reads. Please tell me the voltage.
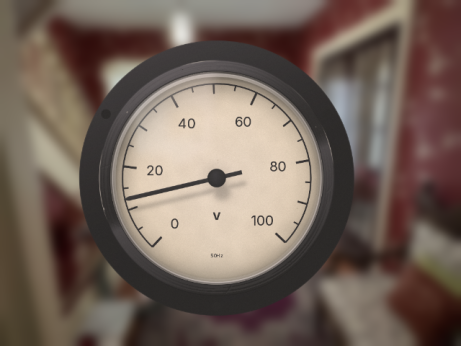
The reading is 12.5 V
